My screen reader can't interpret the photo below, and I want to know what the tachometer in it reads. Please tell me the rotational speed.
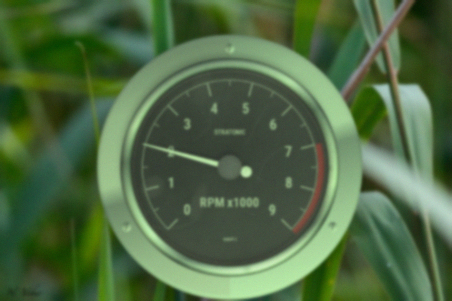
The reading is 2000 rpm
